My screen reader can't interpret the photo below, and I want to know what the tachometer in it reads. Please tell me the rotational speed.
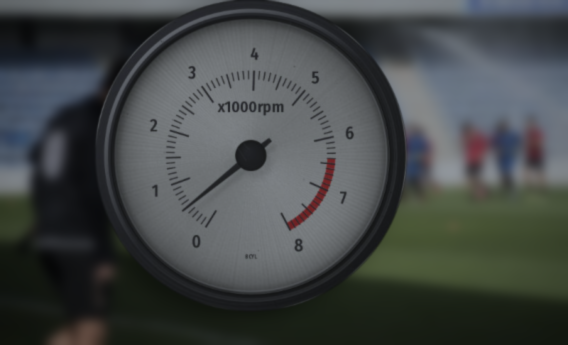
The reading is 500 rpm
